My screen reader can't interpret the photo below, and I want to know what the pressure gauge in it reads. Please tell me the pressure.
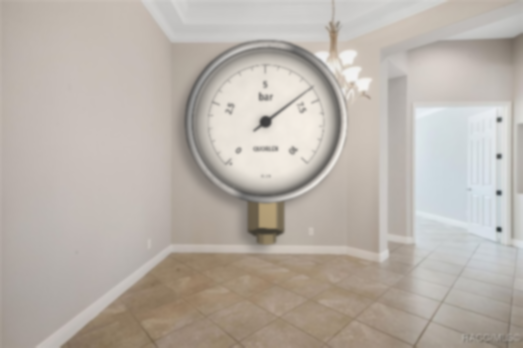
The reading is 7 bar
